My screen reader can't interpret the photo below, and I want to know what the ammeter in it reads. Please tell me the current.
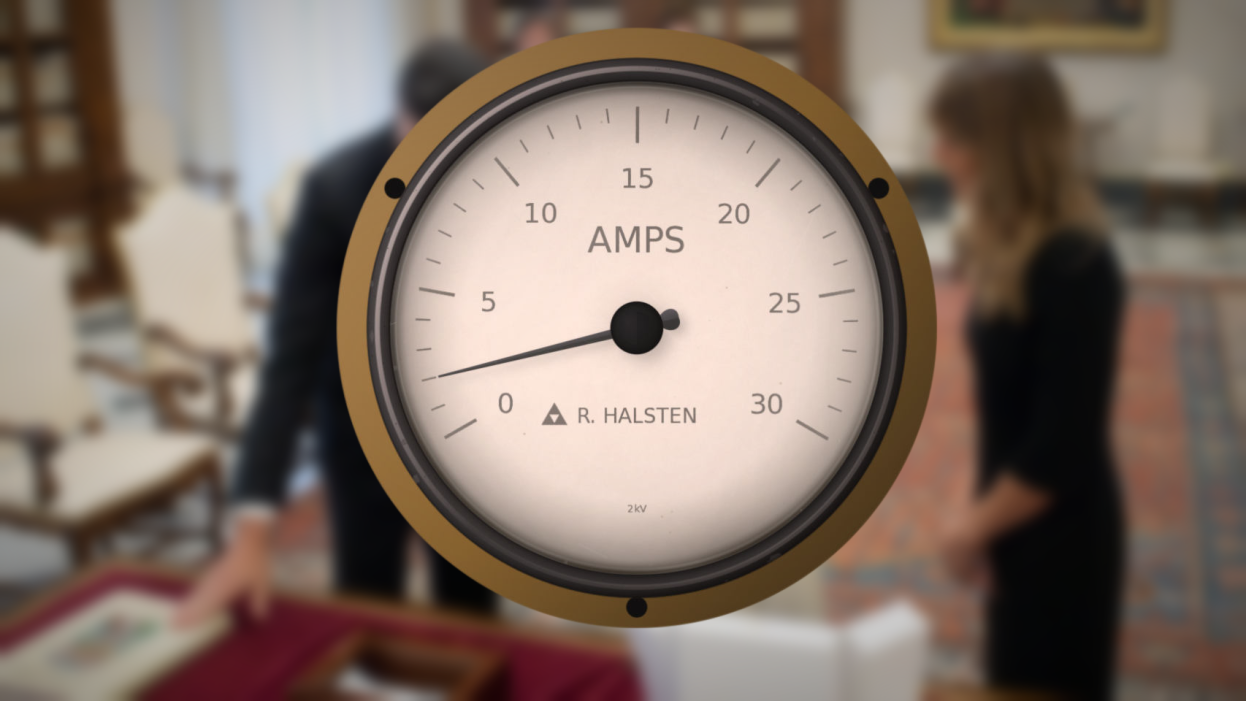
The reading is 2 A
